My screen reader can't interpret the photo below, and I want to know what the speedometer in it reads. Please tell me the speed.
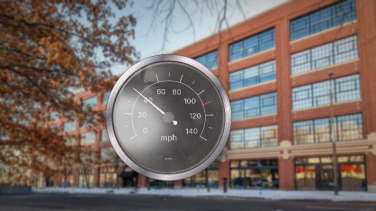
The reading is 40 mph
